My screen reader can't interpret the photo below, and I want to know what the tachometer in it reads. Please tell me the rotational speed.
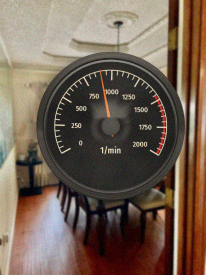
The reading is 900 rpm
